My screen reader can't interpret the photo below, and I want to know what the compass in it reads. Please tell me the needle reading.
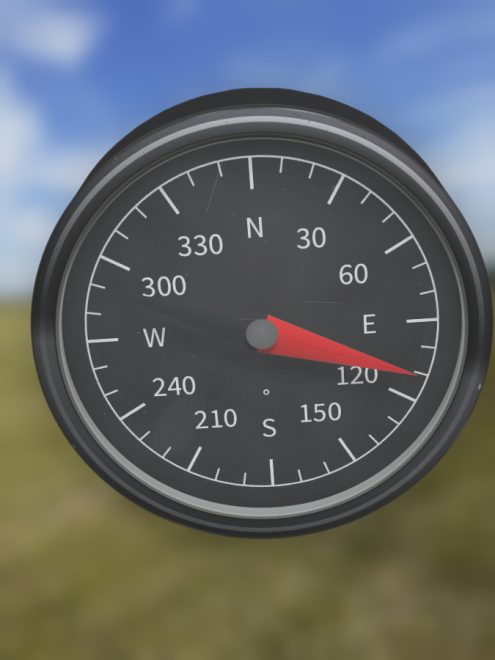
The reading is 110 °
